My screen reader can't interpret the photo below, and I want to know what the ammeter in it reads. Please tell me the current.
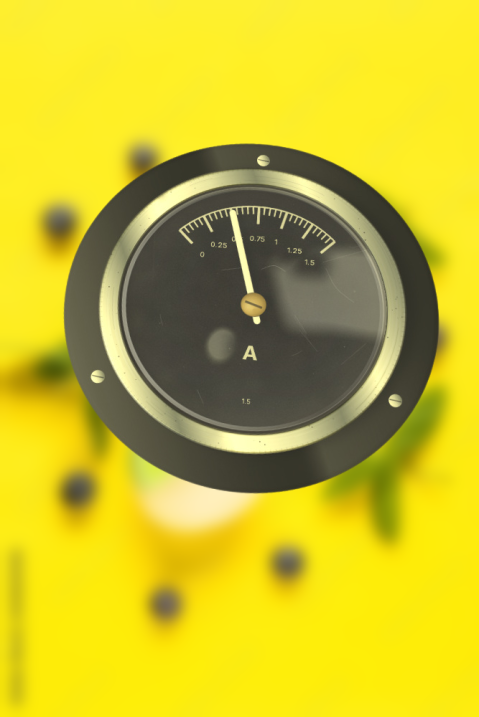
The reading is 0.5 A
